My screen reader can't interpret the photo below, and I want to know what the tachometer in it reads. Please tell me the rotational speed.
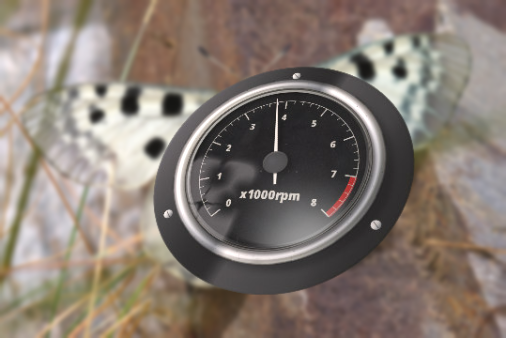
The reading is 3800 rpm
